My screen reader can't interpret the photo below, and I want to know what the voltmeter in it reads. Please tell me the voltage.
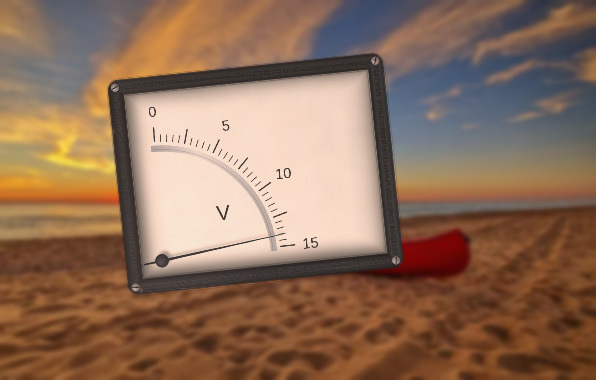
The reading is 14 V
